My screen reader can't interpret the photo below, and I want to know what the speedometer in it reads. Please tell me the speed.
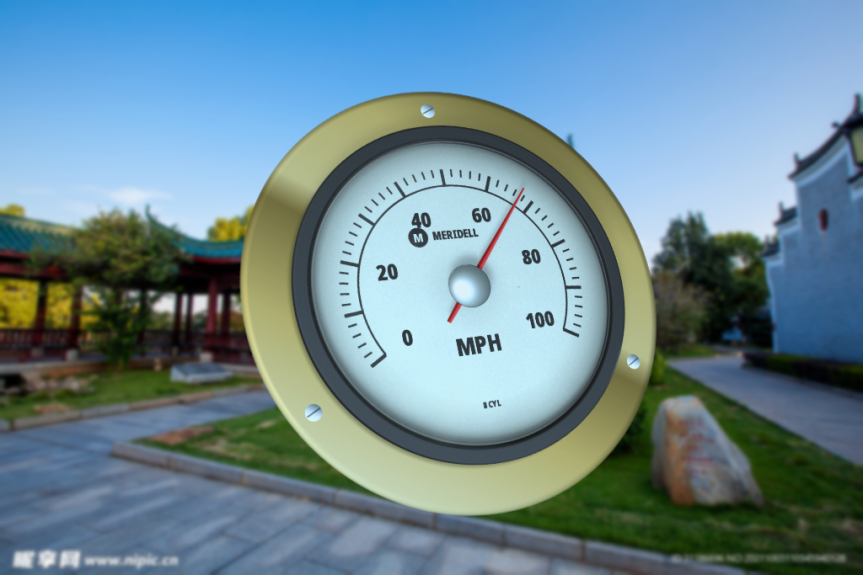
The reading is 67 mph
